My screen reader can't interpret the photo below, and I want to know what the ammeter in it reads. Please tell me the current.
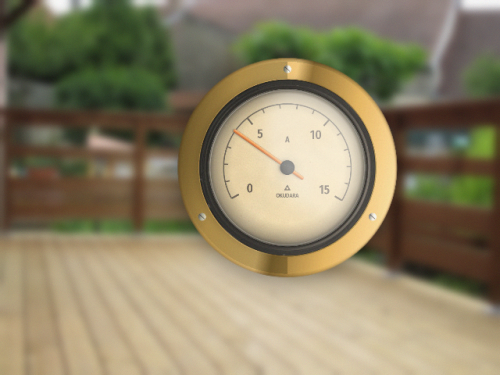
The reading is 4 A
